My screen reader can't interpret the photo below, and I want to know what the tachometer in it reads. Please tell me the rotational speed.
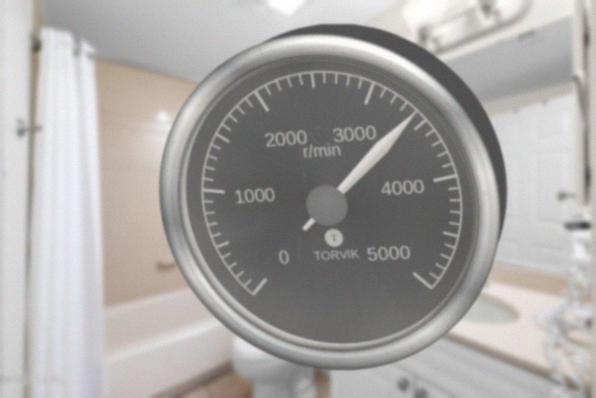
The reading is 3400 rpm
